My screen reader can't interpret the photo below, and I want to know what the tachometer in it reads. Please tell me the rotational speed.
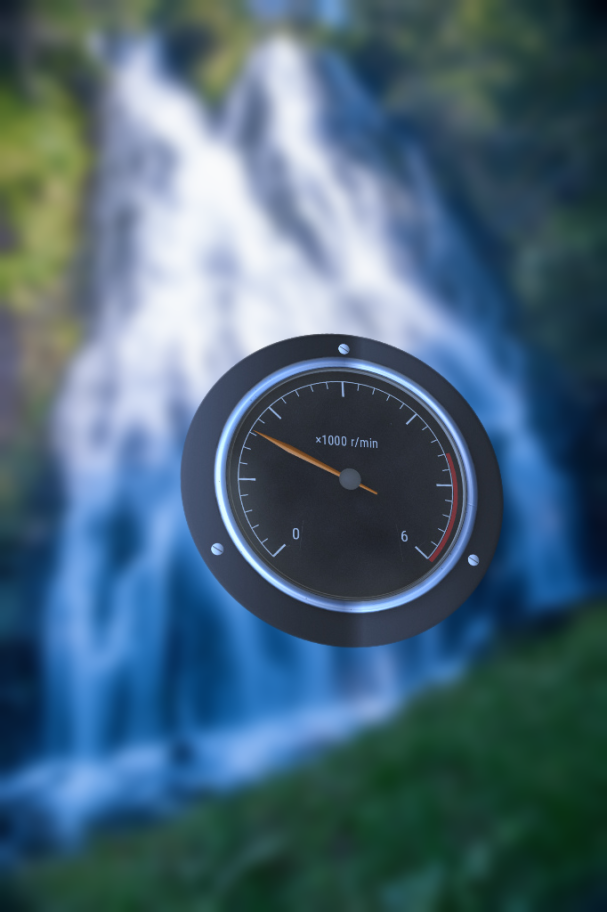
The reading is 1600 rpm
